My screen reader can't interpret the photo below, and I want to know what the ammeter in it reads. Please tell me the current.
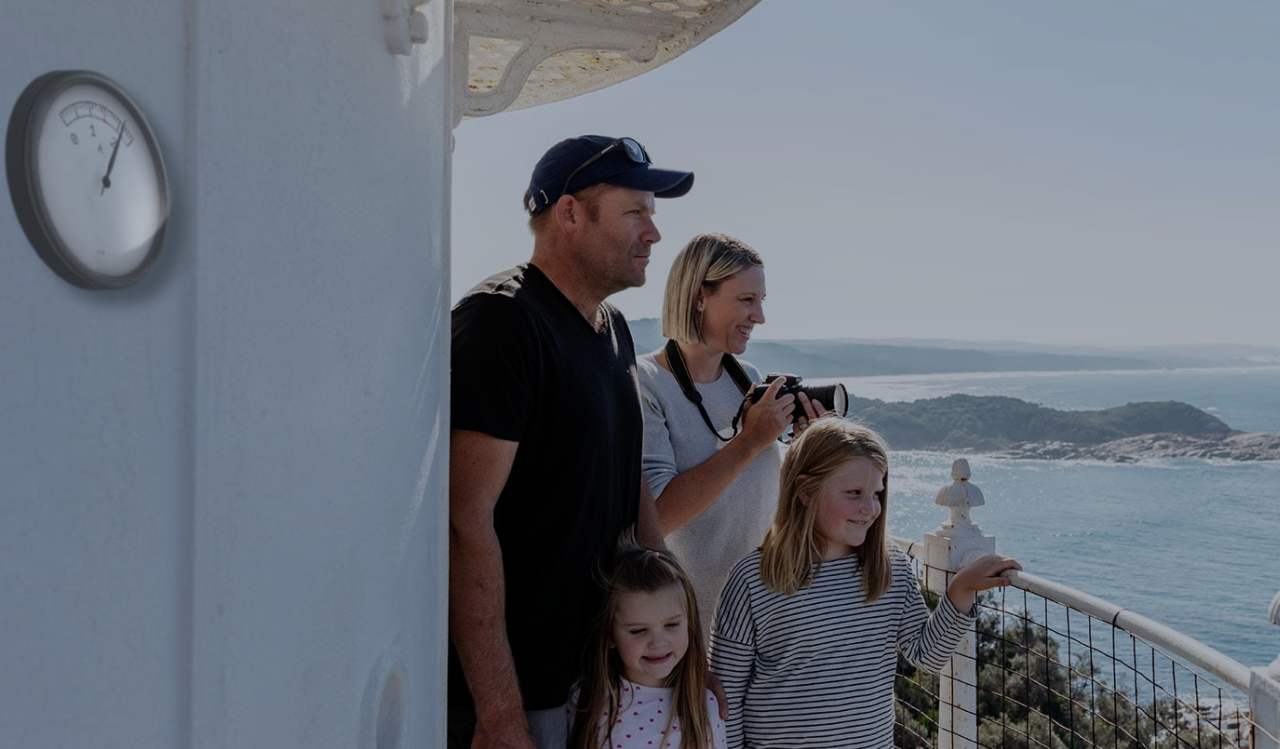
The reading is 2 A
